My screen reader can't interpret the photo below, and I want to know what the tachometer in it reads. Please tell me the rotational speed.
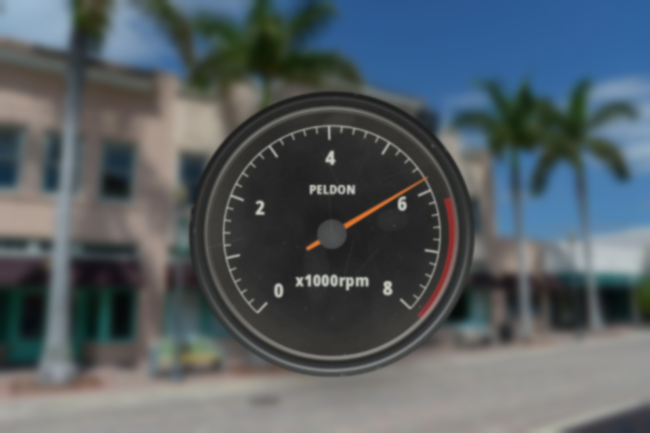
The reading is 5800 rpm
